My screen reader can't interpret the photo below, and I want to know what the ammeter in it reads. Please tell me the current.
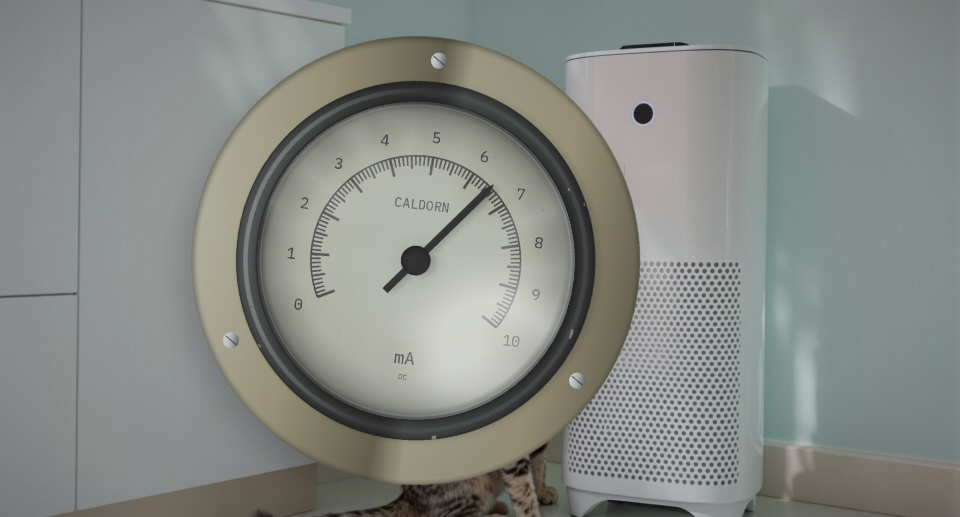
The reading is 6.5 mA
